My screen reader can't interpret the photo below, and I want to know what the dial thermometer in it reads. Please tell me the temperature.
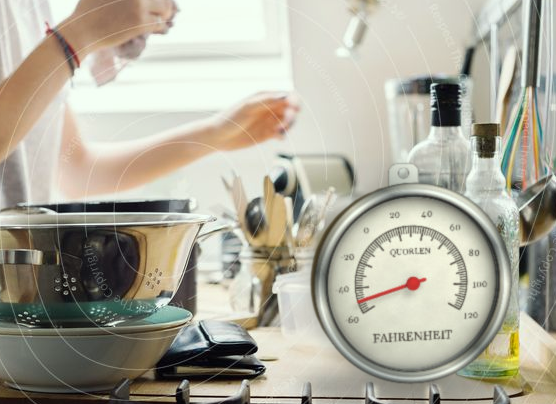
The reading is -50 °F
